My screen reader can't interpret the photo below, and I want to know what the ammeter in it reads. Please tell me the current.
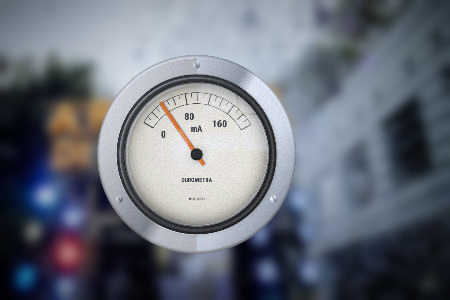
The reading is 40 mA
